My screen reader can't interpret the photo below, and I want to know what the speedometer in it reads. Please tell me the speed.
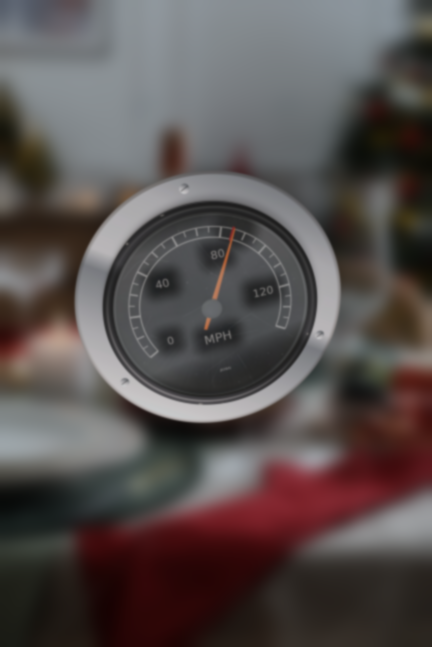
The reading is 85 mph
